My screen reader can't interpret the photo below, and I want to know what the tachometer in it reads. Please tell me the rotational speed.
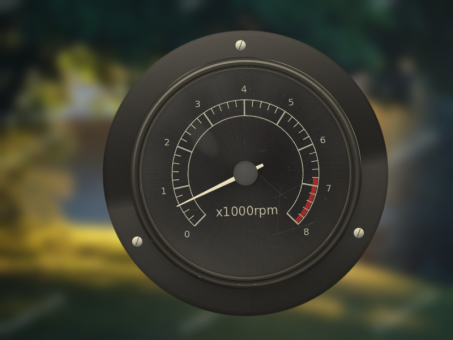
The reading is 600 rpm
